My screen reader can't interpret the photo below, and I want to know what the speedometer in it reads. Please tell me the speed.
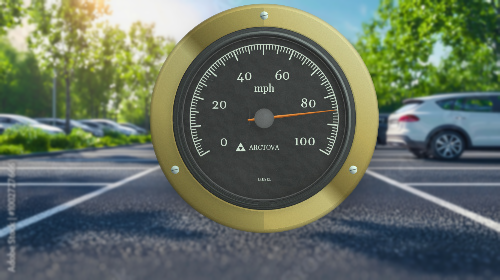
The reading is 85 mph
